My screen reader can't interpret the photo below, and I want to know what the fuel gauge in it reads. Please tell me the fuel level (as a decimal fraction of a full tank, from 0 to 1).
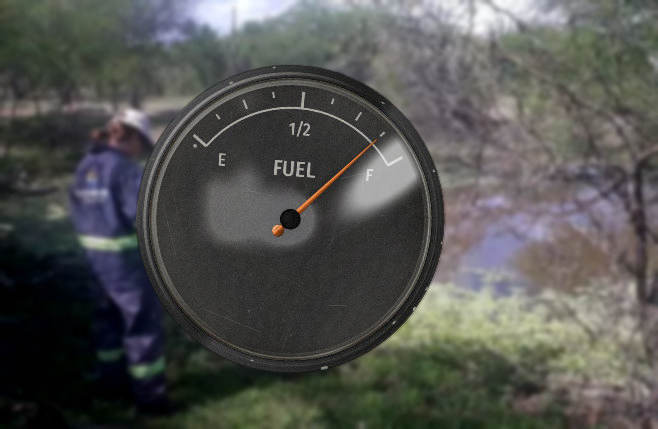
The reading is 0.875
